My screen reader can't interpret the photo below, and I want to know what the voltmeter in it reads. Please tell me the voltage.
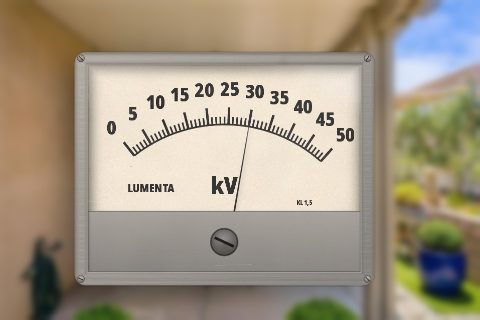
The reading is 30 kV
